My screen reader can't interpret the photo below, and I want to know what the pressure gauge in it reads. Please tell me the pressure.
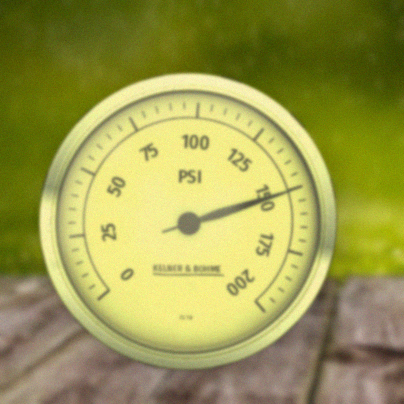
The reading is 150 psi
